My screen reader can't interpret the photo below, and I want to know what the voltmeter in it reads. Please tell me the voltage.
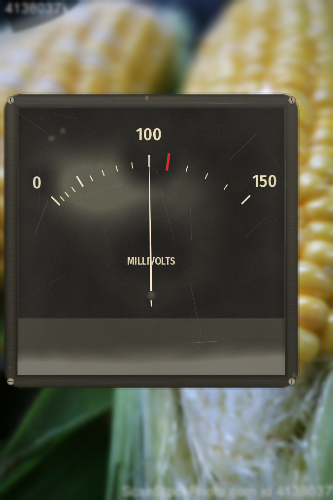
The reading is 100 mV
